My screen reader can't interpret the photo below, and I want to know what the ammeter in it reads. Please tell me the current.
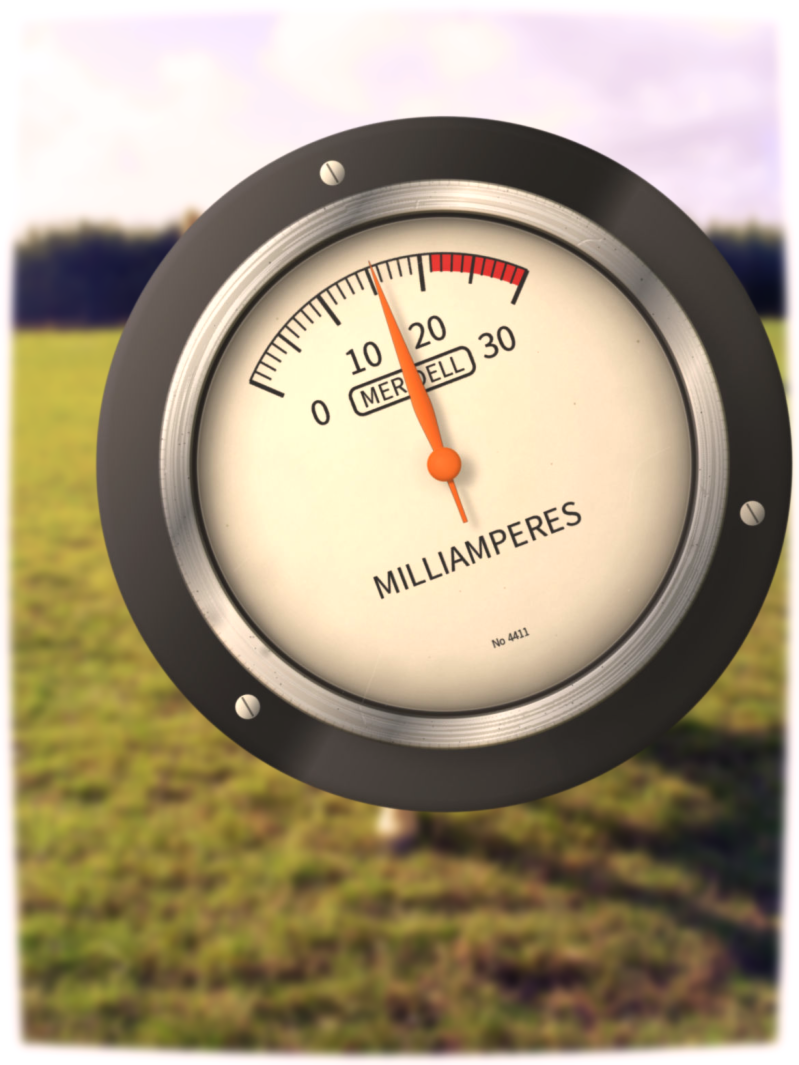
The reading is 15.5 mA
